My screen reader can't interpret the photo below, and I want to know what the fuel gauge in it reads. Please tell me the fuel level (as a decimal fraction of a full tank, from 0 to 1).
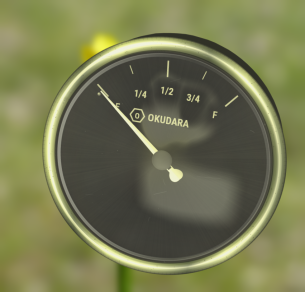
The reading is 0
